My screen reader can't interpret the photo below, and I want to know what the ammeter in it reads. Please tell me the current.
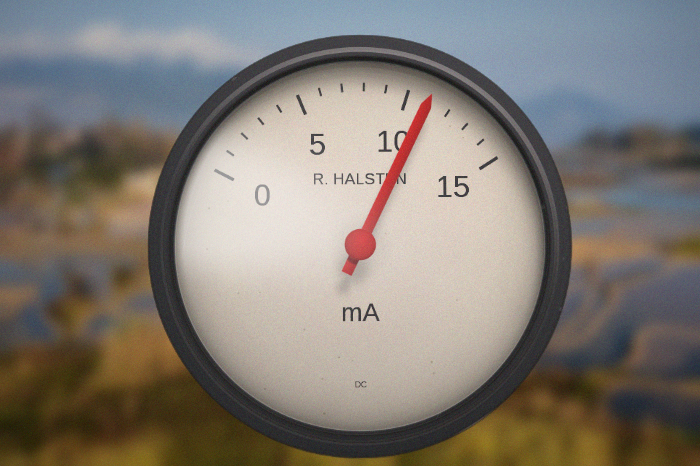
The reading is 11 mA
